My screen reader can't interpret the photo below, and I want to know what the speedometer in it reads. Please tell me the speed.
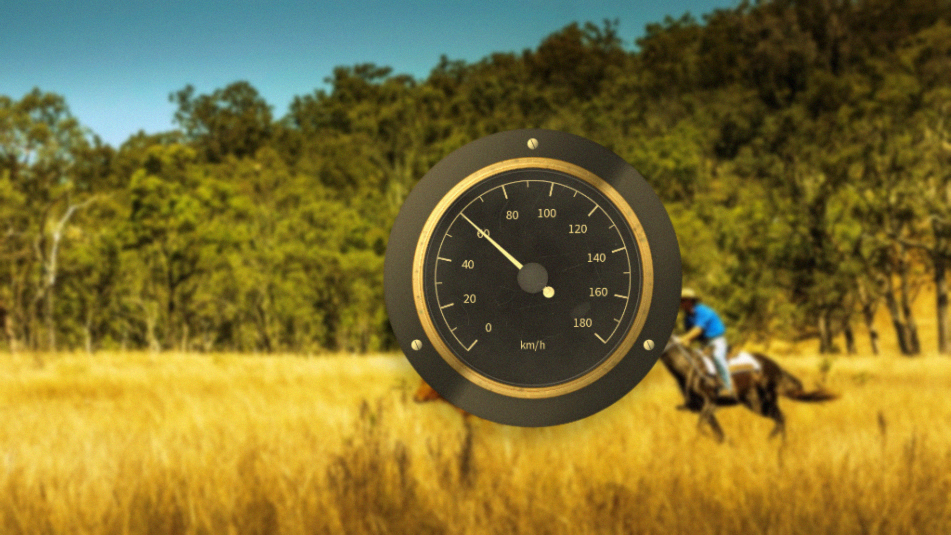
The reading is 60 km/h
